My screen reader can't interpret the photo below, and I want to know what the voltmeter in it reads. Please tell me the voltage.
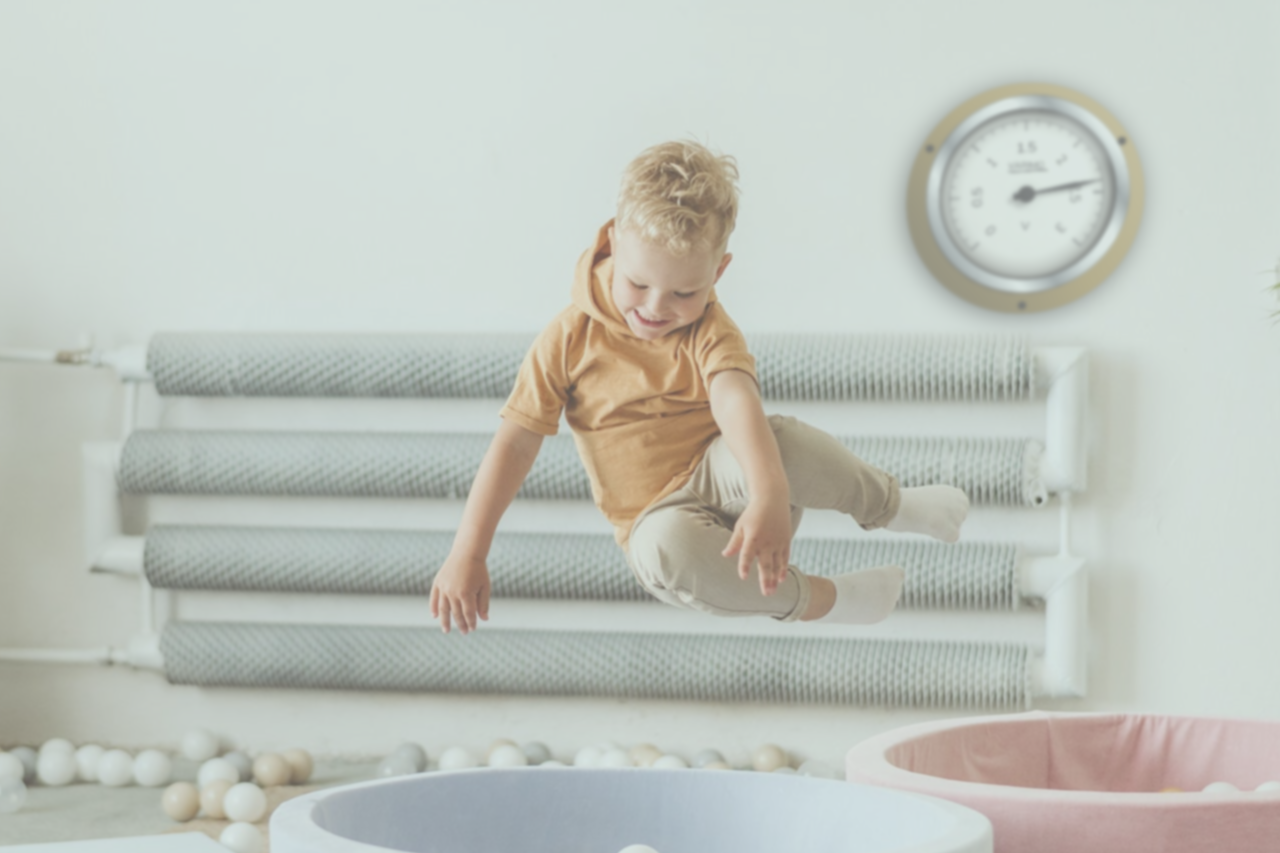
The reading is 2.4 V
